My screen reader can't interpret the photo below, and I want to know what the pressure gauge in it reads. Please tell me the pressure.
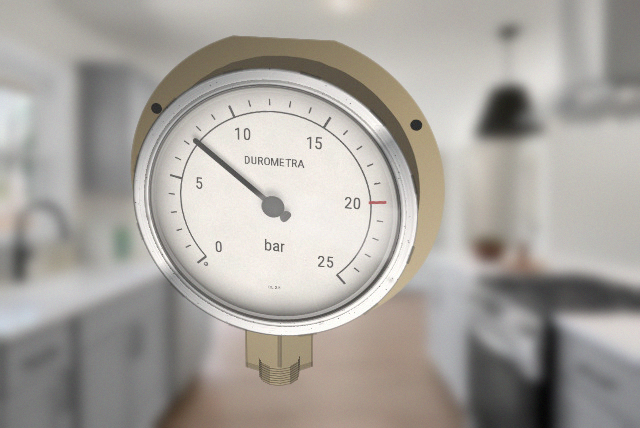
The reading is 7.5 bar
